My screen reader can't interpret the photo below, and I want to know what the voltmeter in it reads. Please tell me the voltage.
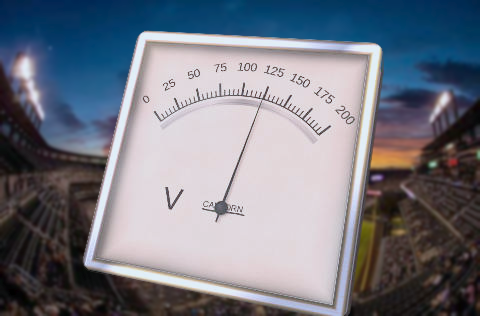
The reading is 125 V
